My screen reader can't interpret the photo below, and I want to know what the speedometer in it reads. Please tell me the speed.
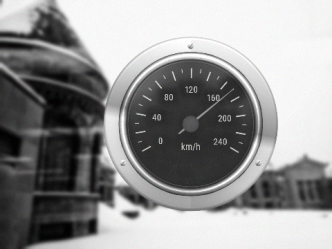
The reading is 170 km/h
